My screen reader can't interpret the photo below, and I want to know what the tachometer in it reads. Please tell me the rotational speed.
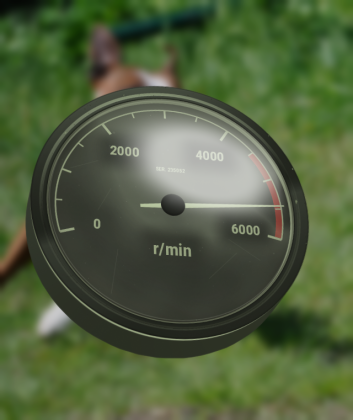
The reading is 5500 rpm
